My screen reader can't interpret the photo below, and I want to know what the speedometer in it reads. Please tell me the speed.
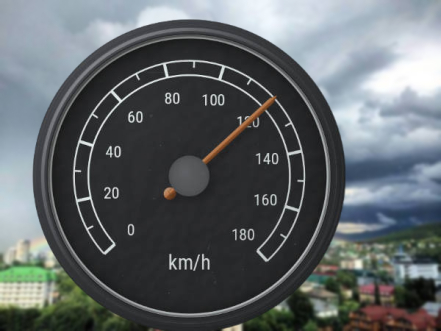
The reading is 120 km/h
